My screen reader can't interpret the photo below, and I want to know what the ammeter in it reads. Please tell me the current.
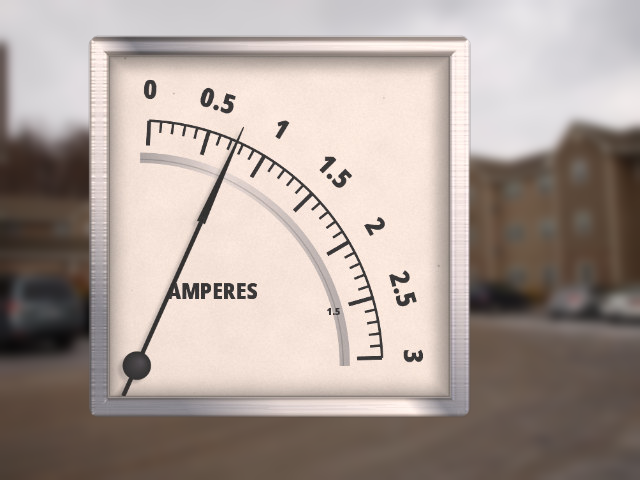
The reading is 0.75 A
